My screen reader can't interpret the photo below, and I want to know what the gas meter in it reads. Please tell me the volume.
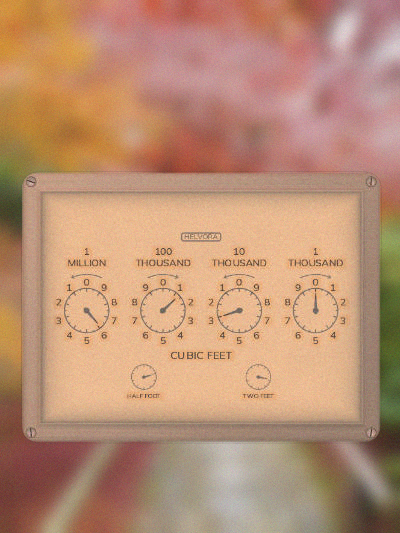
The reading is 613000 ft³
